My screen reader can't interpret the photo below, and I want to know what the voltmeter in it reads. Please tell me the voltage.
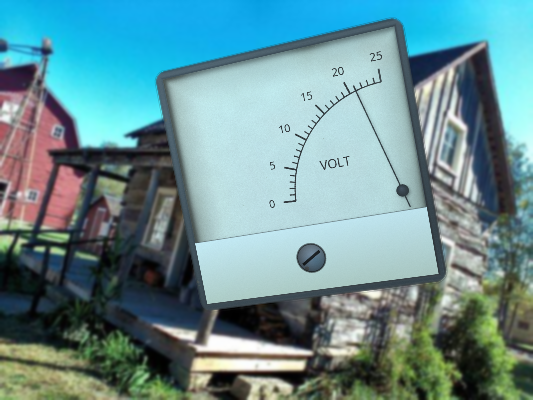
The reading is 21 V
